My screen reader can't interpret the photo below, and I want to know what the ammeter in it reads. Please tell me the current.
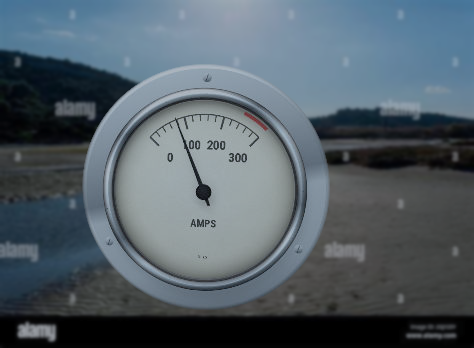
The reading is 80 A
